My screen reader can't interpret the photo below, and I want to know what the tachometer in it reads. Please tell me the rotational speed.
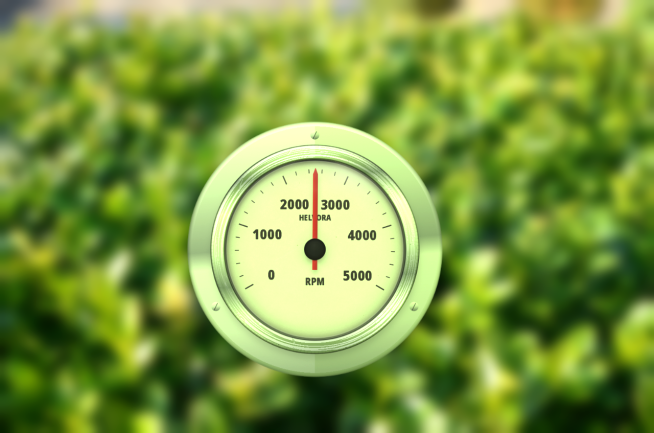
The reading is 2500 rpm
